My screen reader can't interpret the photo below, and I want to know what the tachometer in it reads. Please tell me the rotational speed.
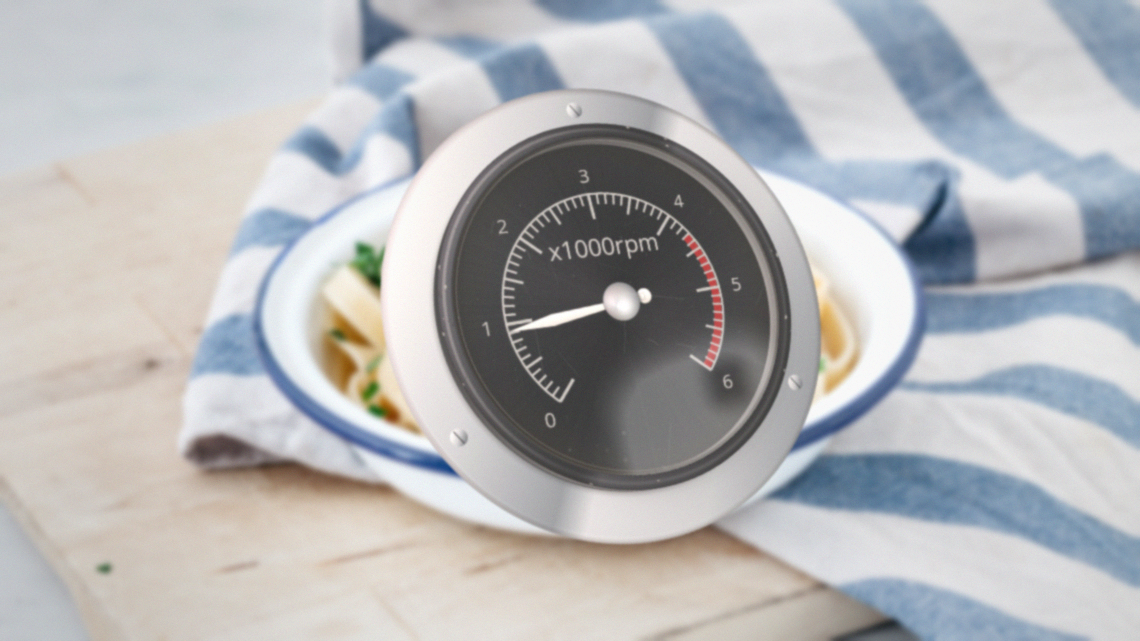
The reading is 900 rpm
